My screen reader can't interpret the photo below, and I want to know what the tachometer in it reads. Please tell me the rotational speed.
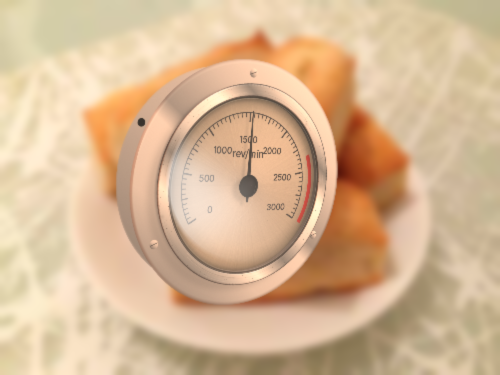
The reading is 1500 rpm
